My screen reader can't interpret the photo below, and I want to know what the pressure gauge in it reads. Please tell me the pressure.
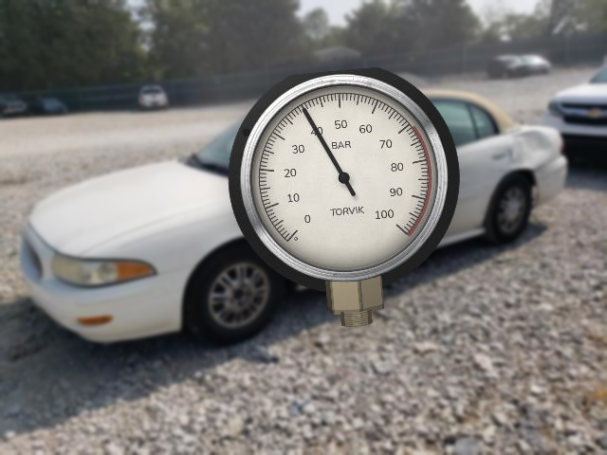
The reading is 40 bar
